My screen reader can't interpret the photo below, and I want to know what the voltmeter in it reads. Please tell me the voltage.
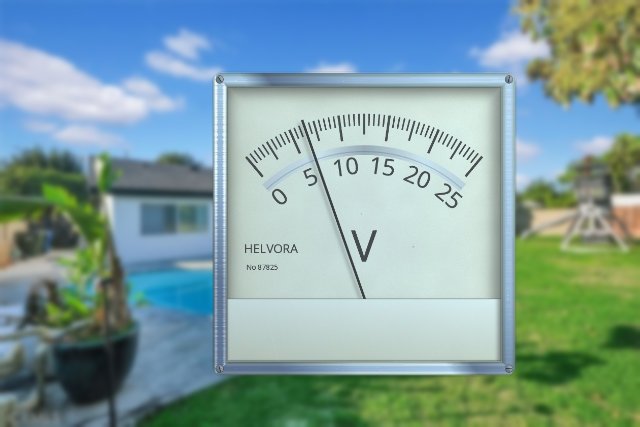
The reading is 6.5 V
